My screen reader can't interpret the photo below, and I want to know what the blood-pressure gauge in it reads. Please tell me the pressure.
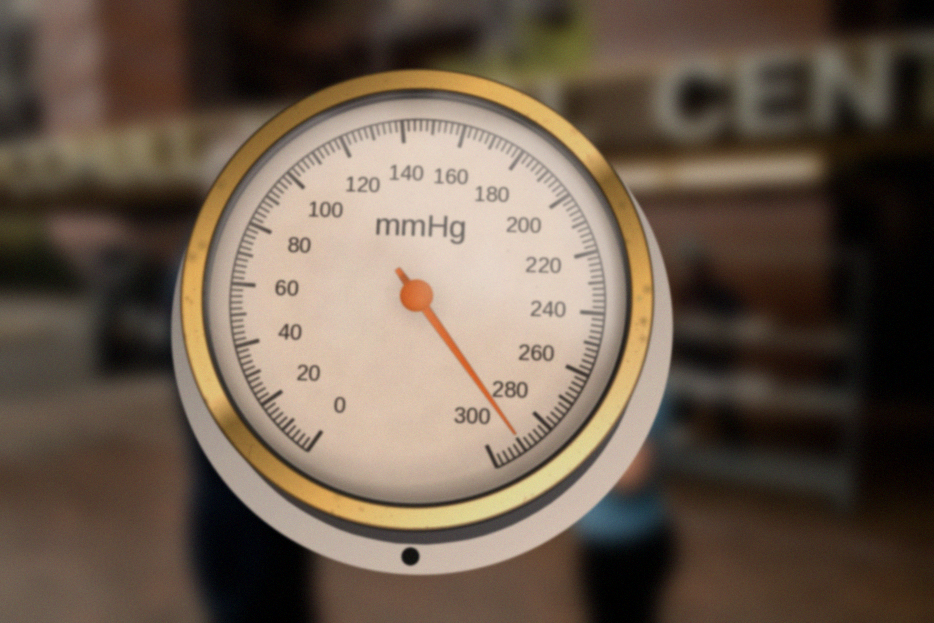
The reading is 290 mmHg
